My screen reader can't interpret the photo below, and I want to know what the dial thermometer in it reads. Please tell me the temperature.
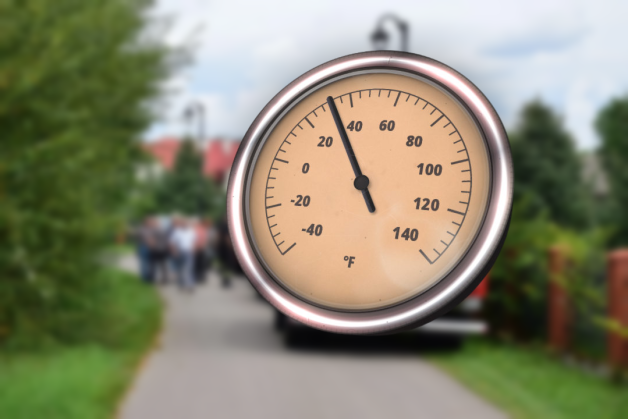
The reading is 32 °F
